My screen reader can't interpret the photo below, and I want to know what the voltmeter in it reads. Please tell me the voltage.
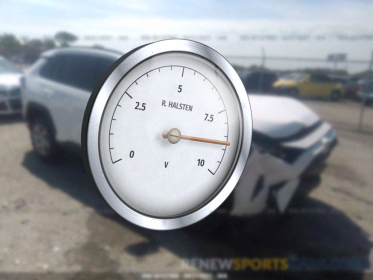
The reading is 8.75 V
